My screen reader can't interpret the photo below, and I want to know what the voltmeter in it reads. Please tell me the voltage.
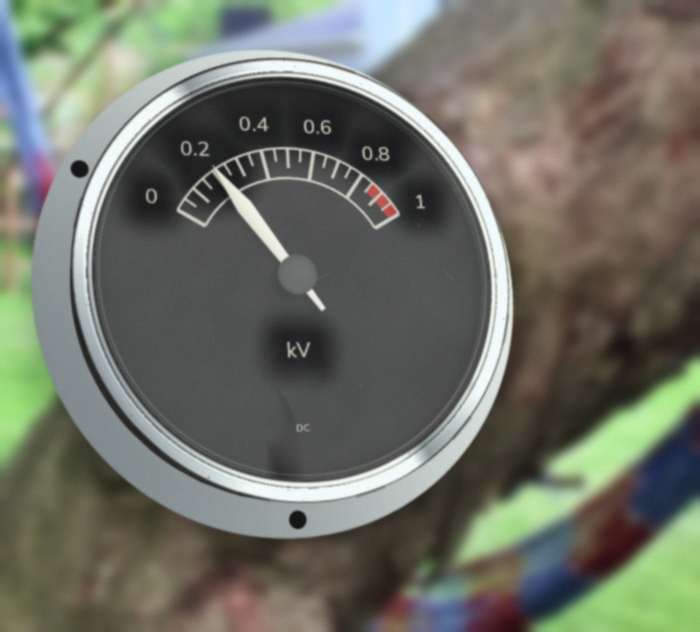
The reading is 0.2 kV
